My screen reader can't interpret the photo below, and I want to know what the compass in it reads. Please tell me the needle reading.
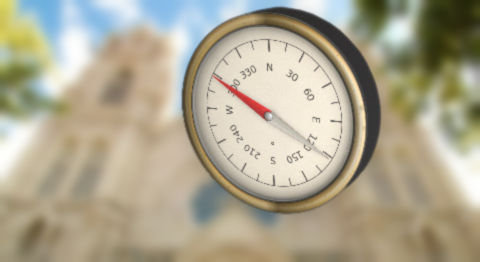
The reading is 300 °
